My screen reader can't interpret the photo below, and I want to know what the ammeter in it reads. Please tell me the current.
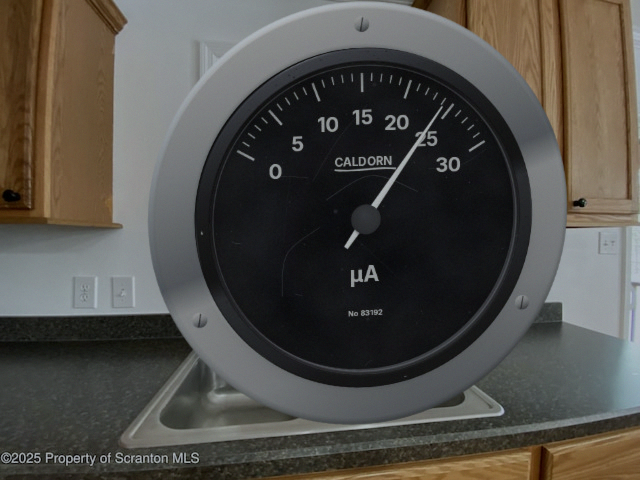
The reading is 24 µA
